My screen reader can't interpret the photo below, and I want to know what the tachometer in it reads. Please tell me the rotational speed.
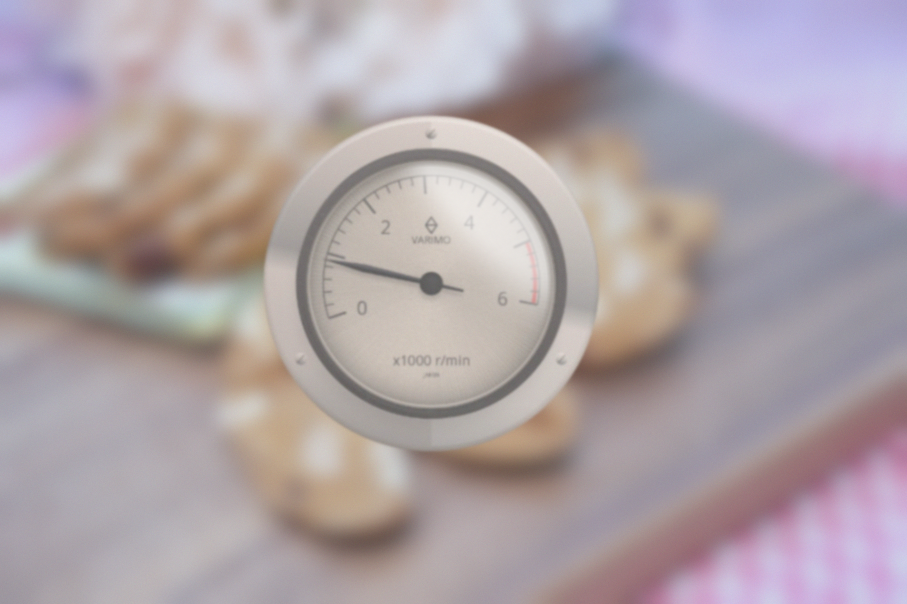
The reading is 900 rpm
